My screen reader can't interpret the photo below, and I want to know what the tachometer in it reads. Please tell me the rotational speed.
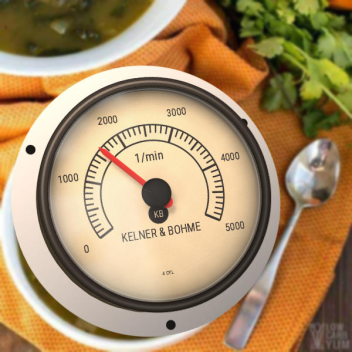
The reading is 1600 rpm
